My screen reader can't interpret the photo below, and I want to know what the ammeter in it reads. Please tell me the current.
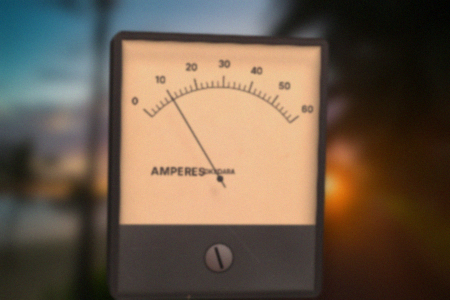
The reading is 10 A
